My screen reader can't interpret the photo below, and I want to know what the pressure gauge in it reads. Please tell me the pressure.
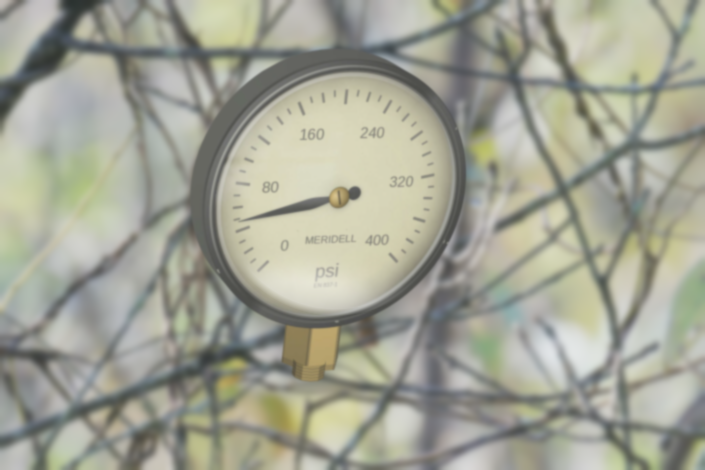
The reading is 50 psi
